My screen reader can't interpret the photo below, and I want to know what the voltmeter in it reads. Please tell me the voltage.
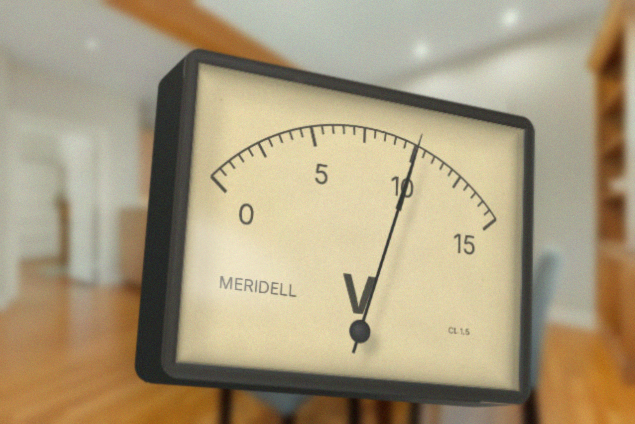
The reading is 10 V
